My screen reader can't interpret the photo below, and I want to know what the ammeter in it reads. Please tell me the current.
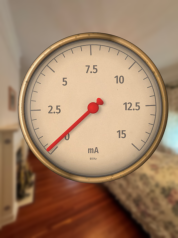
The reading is 0.25 mA
